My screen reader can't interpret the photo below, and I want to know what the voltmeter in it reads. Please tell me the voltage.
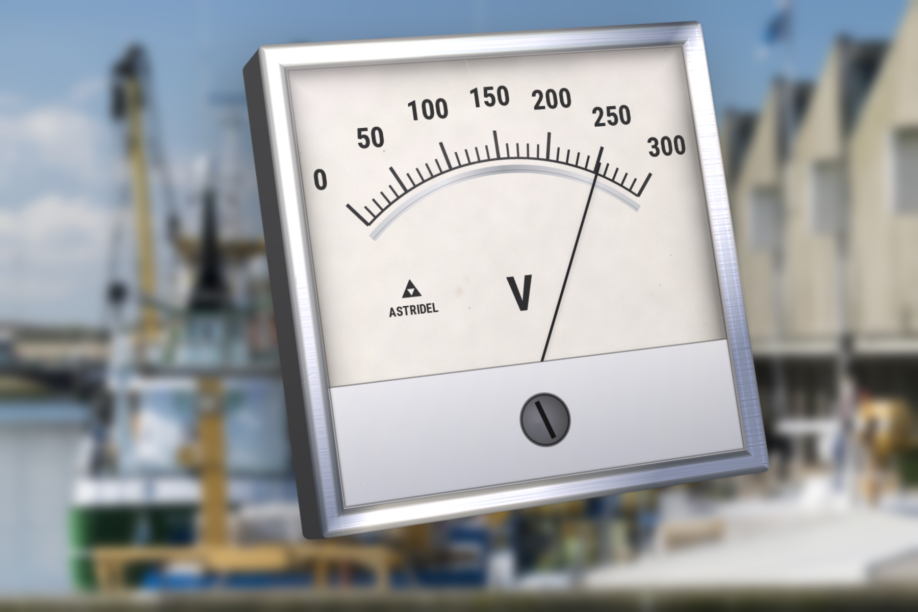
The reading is 250 V
